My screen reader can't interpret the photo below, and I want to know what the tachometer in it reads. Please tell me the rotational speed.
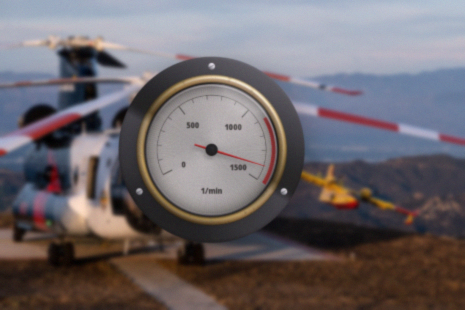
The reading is 1400 rpm
